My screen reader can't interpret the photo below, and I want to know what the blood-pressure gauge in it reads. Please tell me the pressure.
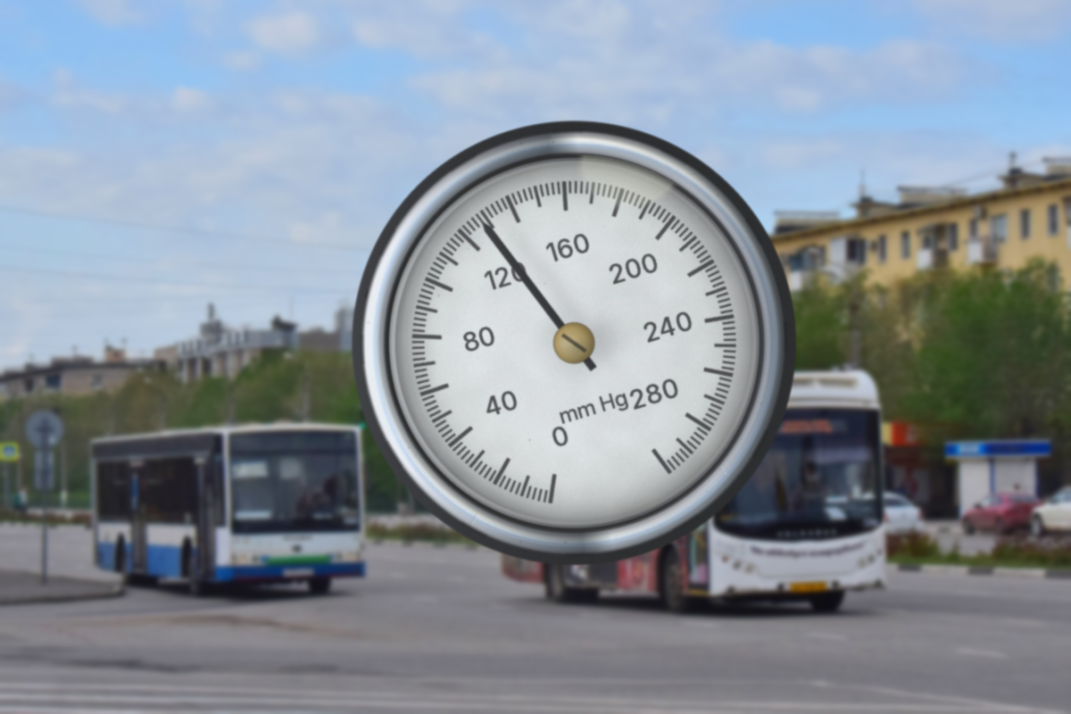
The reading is 128 mmHg
